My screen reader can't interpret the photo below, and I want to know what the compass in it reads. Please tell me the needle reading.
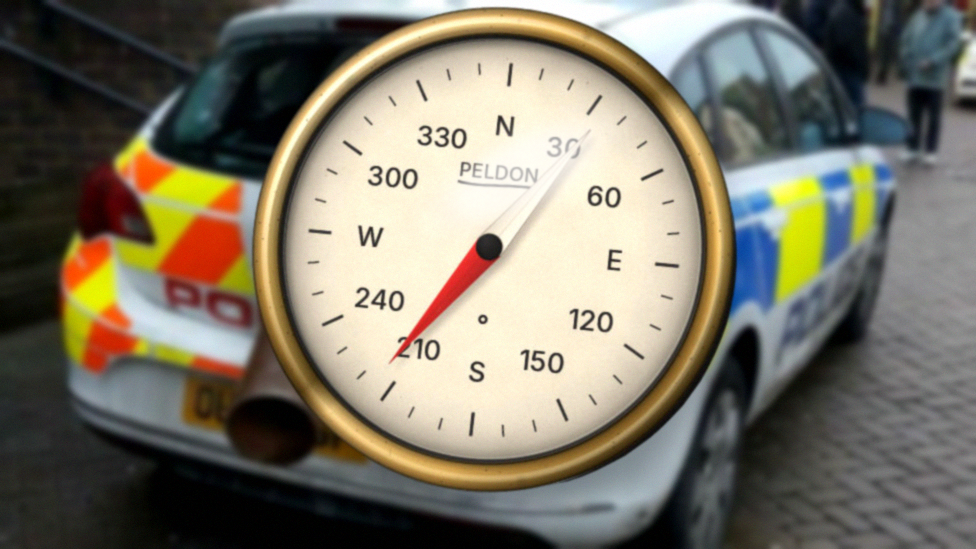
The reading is 215 °
